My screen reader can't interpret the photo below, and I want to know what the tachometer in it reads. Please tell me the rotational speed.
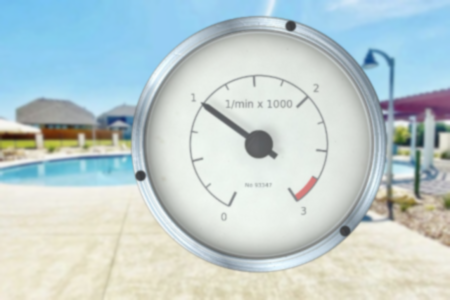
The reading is 1000 rpm
